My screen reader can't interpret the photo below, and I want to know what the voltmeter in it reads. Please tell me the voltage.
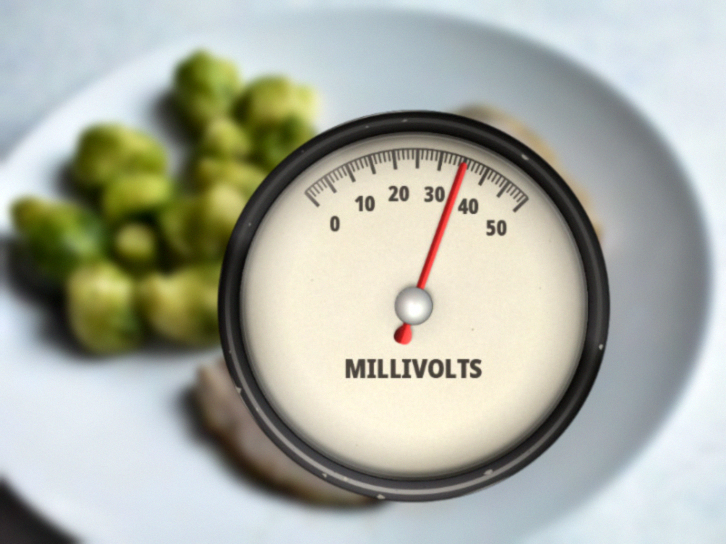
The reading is 35 mV
